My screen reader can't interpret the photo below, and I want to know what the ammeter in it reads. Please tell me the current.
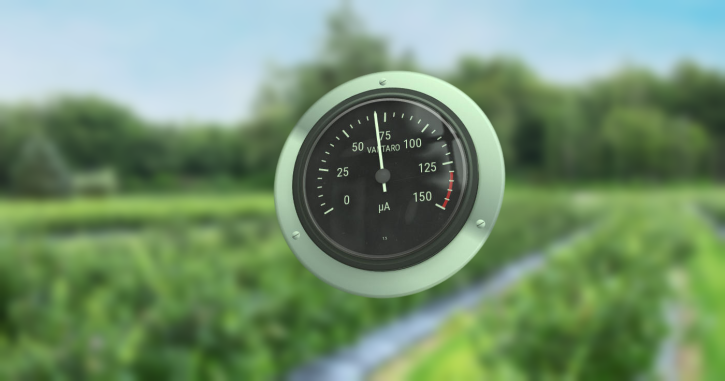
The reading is 70 µA
